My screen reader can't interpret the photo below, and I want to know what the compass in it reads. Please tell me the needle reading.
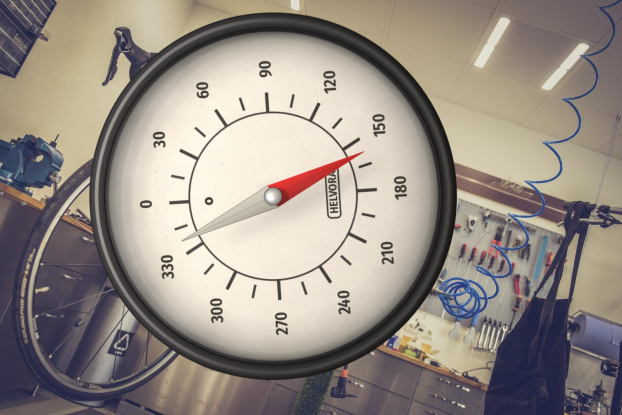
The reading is 157.5 °
